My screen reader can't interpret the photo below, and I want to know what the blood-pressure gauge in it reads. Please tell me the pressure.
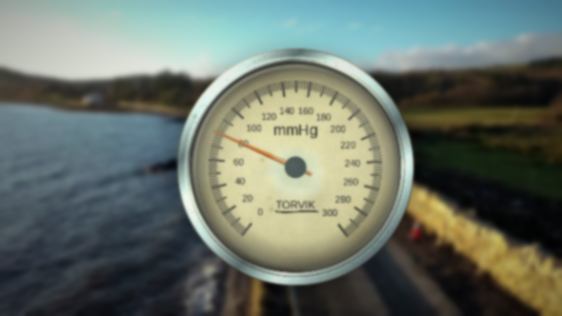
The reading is 80 mmHg
